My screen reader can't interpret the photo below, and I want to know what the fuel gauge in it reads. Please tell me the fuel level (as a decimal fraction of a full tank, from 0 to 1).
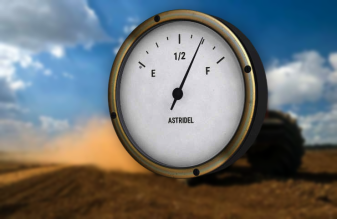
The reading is 0.75
